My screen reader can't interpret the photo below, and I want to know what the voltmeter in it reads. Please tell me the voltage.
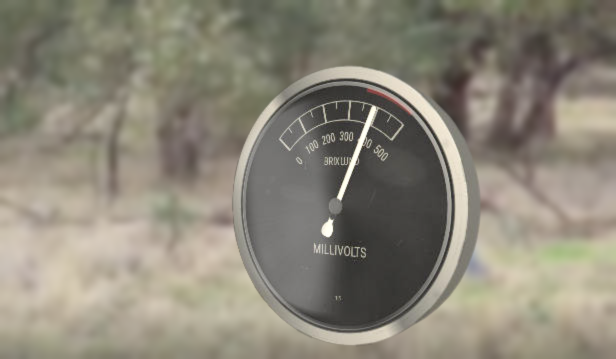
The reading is 400 mV
